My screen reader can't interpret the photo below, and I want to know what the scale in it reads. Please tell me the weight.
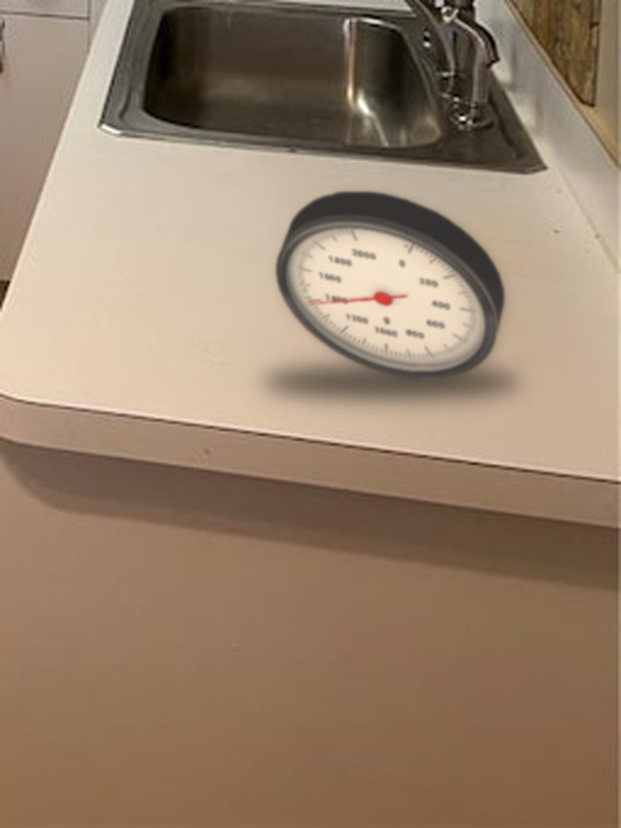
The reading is 1400 g
